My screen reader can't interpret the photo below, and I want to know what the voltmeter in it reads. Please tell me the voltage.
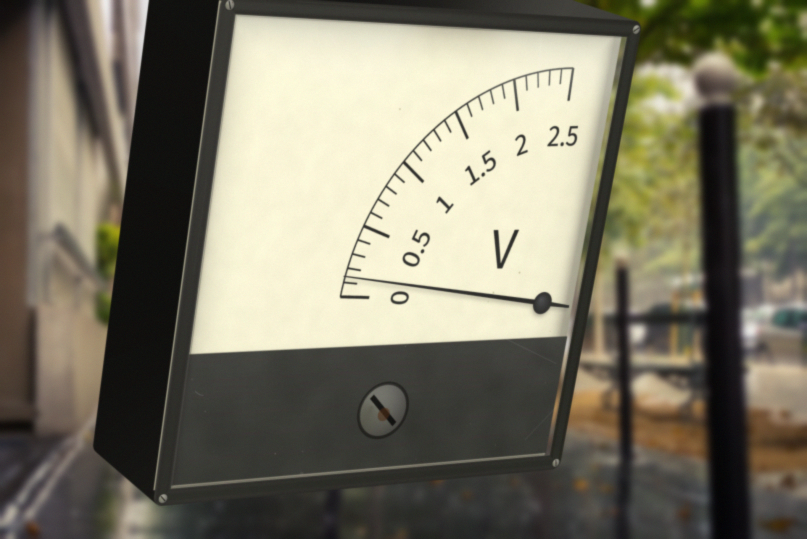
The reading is 0.15 V
